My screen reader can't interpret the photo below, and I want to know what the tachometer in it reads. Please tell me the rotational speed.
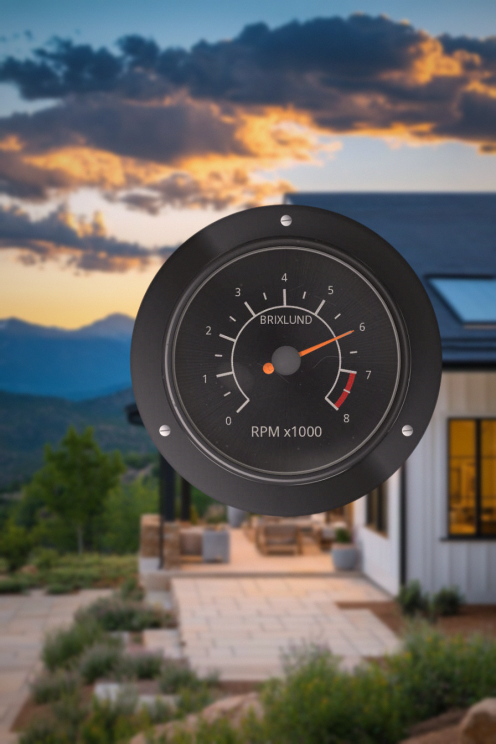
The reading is 6000 rpm
